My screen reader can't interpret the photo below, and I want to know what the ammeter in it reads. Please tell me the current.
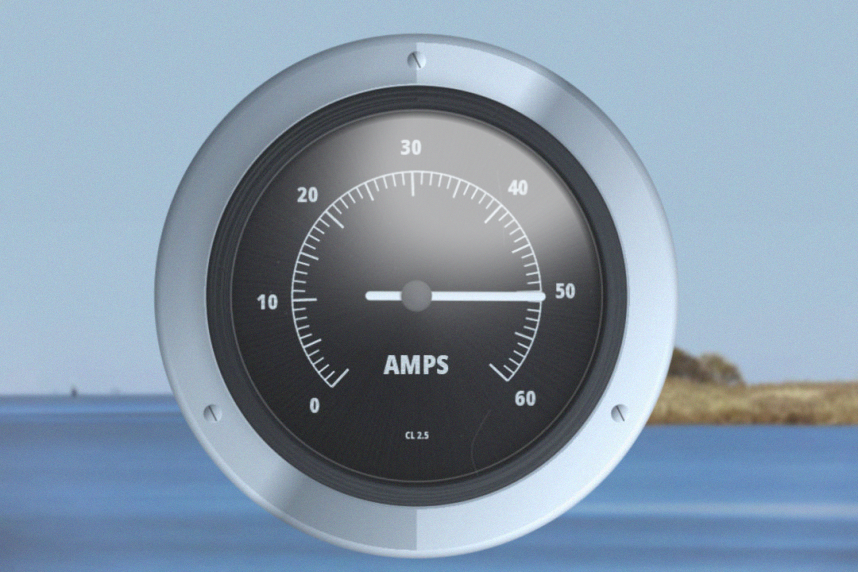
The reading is 50.5 A
